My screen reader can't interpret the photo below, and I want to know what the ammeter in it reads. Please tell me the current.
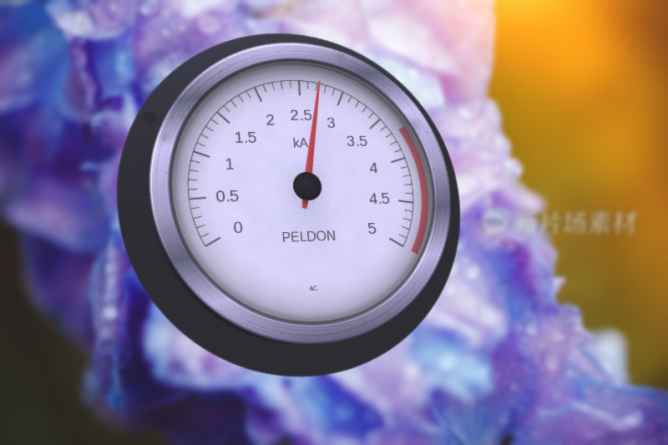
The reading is 2.7 kA
